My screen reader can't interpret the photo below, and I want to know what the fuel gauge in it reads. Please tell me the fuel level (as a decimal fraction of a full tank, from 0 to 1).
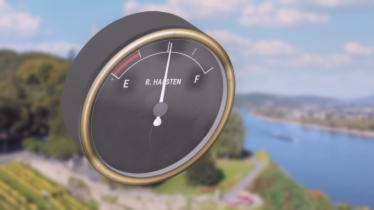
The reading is 0.5
